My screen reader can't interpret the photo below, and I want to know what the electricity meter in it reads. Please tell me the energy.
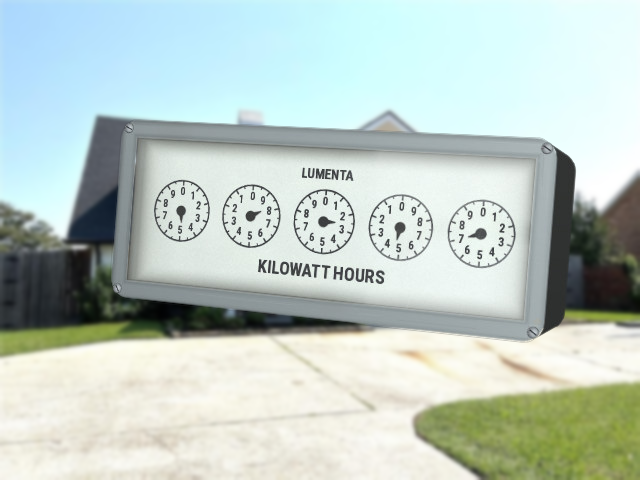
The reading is 48247 kWh
